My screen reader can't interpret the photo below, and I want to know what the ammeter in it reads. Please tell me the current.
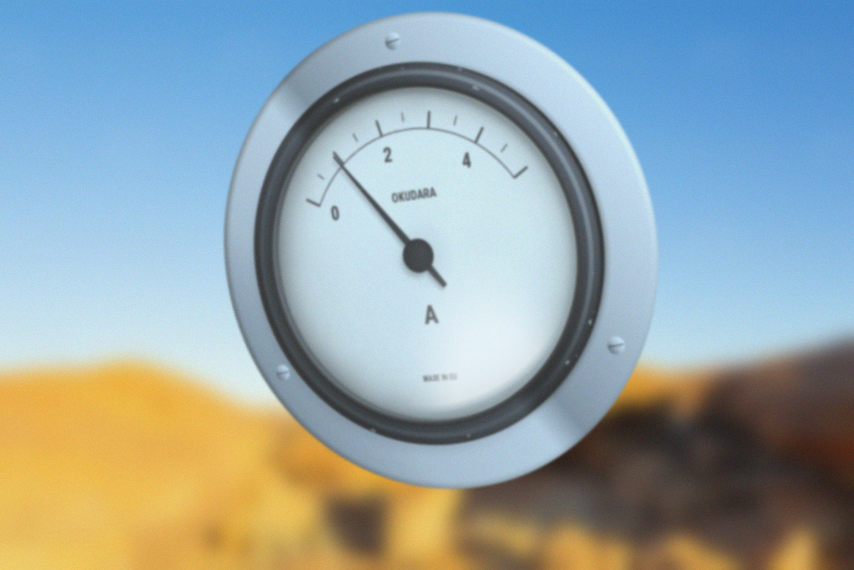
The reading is 1 A
